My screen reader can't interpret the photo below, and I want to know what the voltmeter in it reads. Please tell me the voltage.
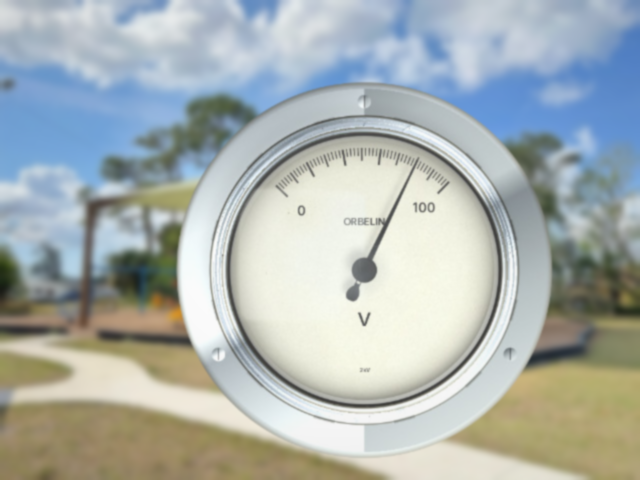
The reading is 80 V
